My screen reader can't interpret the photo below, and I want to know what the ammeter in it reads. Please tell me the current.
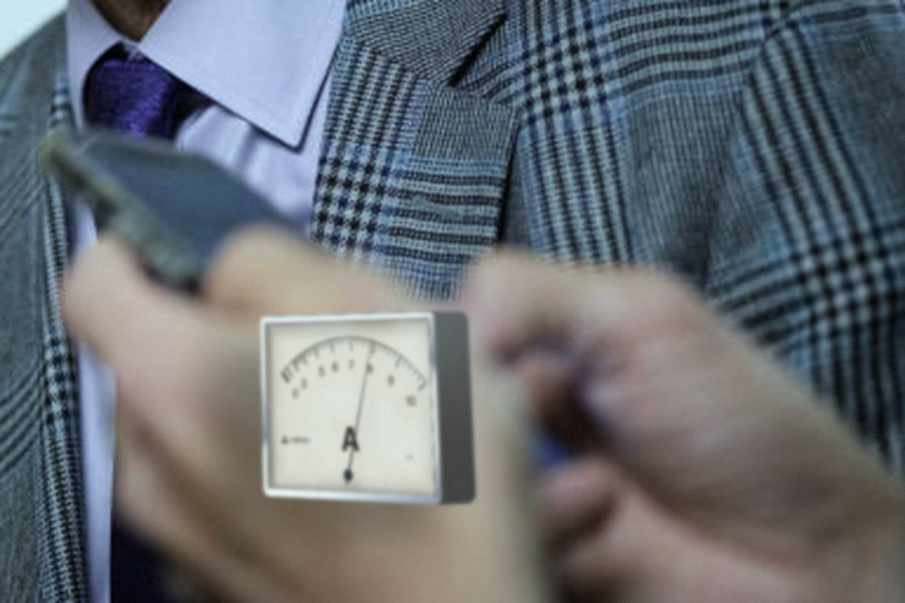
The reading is 8 A
